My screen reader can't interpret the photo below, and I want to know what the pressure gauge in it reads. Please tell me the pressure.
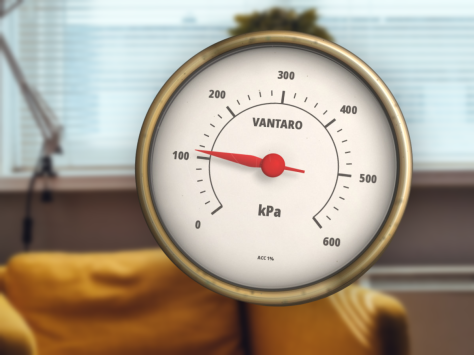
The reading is 110 kPa
